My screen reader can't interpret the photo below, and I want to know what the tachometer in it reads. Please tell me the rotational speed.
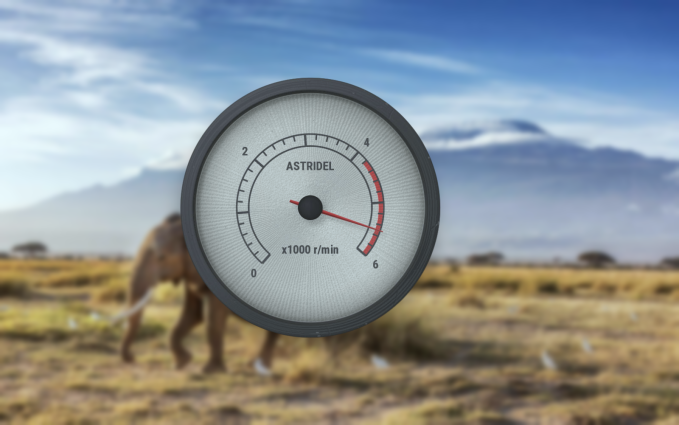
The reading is 5500 rpm
